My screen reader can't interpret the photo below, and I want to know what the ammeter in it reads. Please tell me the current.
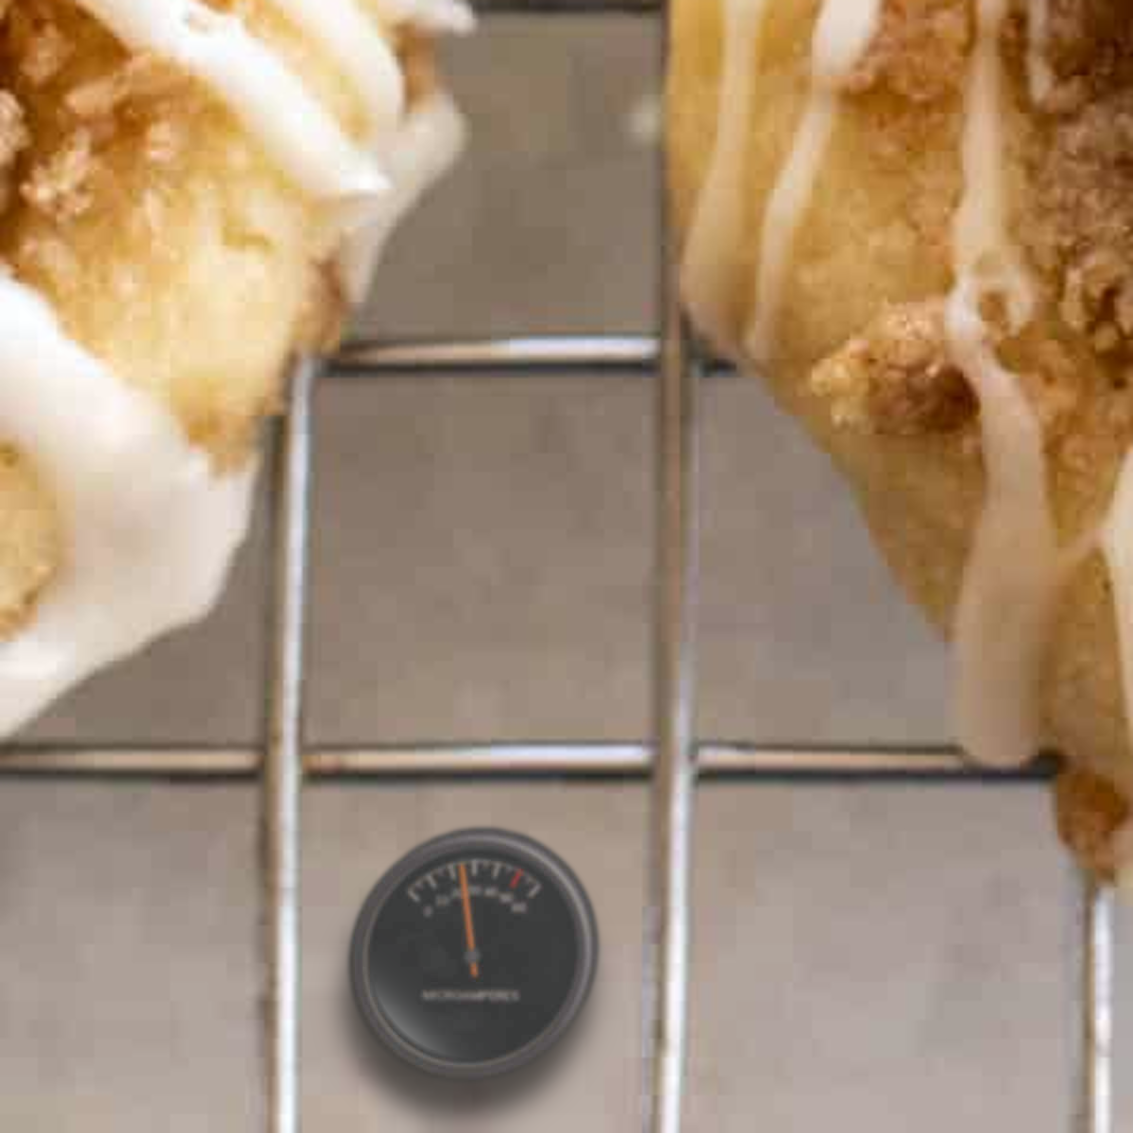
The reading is 25 µA
